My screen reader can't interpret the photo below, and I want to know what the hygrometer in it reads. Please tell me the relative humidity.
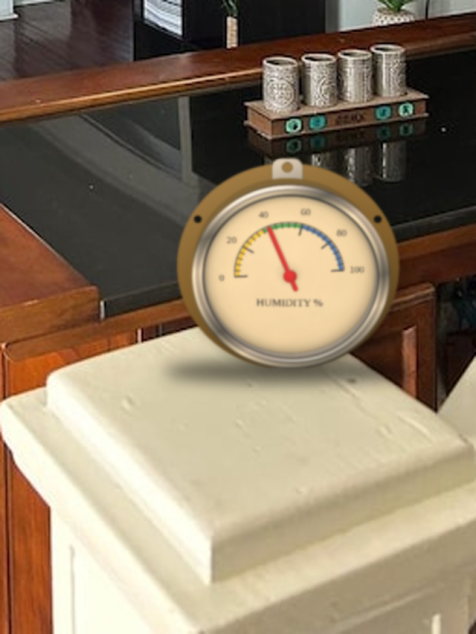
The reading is 40 %
